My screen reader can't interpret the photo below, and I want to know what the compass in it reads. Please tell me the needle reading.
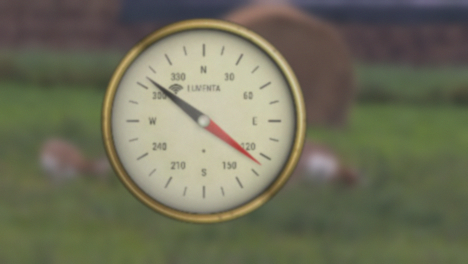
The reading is 127.5 °
